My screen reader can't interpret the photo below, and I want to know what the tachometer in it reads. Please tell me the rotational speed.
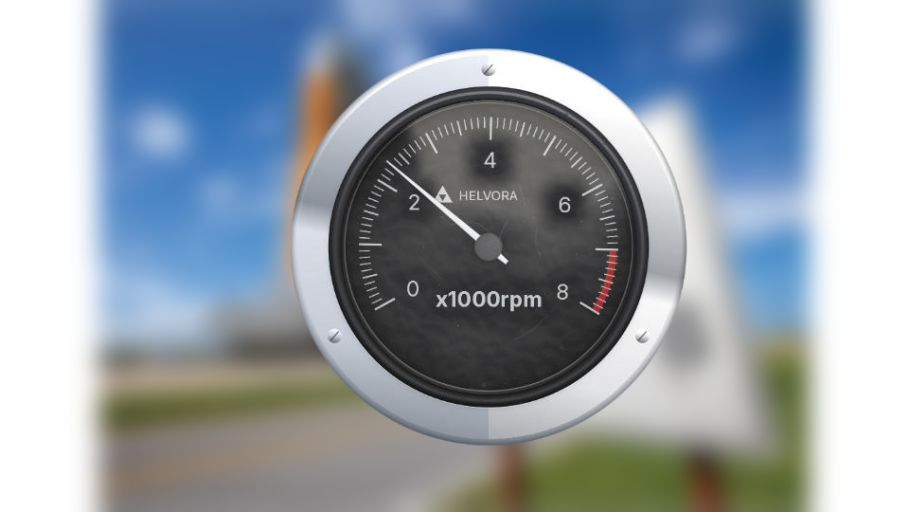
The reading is 2300 rpm
